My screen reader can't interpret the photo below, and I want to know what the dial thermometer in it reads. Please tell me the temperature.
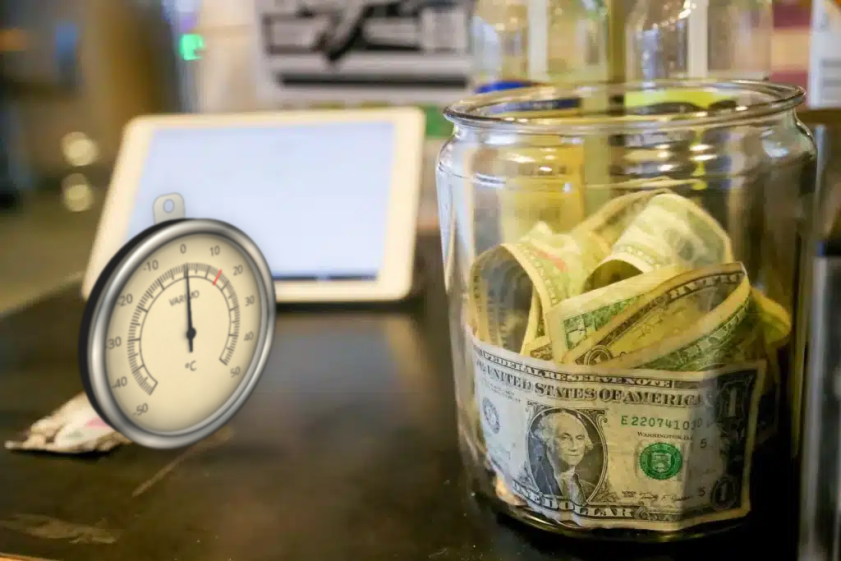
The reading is 0 °C
